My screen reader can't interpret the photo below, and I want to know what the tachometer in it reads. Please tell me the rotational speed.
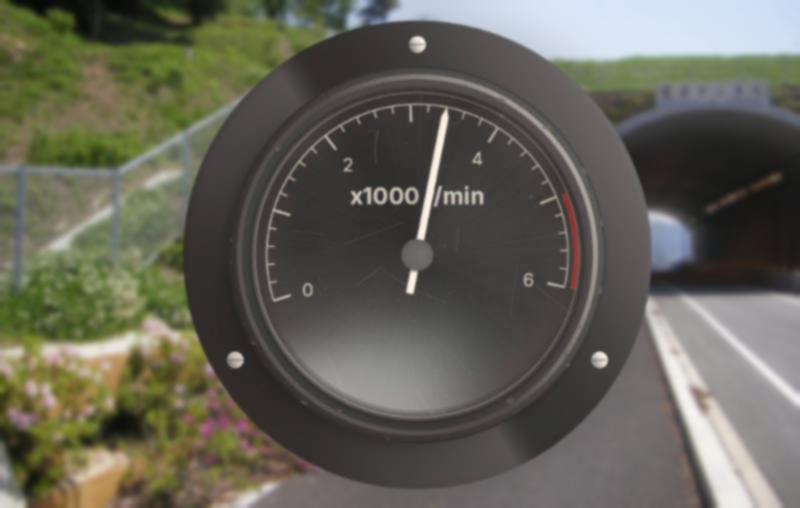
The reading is 3400 rpm
